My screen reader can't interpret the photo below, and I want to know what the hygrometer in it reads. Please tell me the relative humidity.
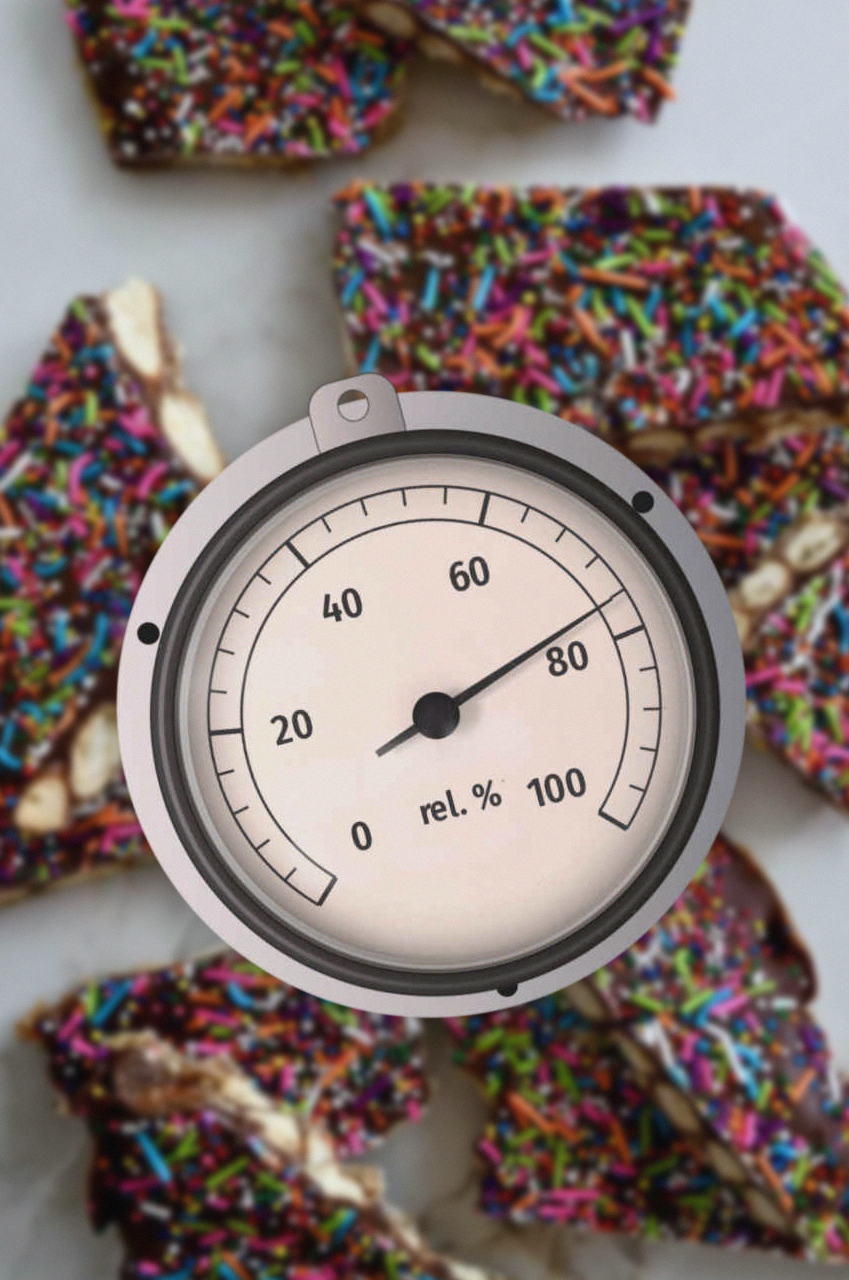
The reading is 76 %
